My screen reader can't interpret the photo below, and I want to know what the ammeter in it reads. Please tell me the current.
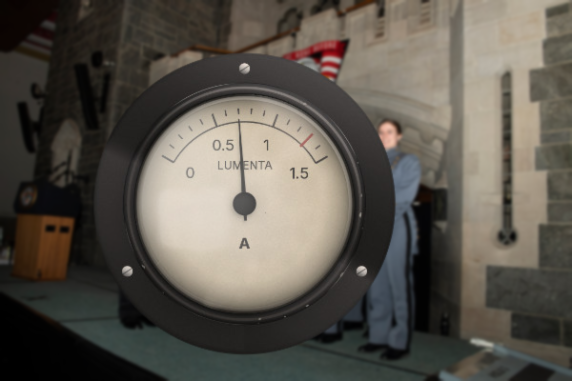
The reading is 0.7 A
